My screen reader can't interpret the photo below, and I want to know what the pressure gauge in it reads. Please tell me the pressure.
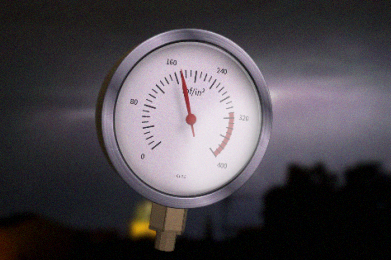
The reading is 170 psi
